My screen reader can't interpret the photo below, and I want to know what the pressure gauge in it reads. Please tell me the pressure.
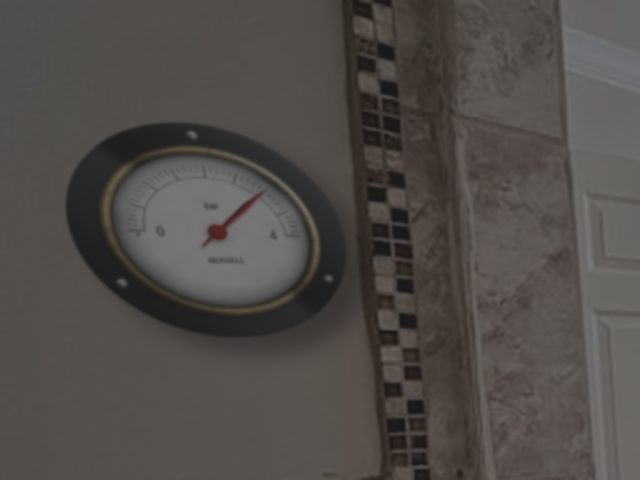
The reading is 3 bar
